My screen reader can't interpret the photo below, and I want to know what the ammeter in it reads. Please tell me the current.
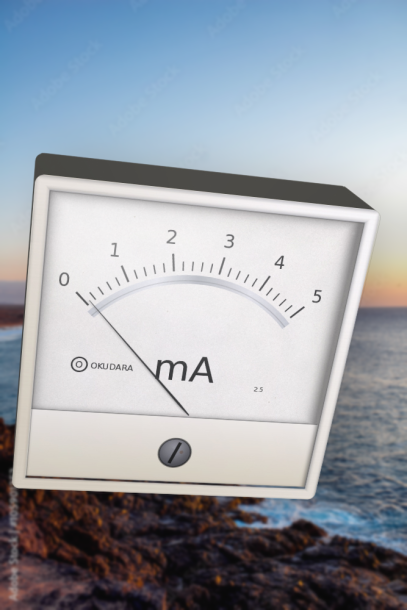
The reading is 0.1 mA
